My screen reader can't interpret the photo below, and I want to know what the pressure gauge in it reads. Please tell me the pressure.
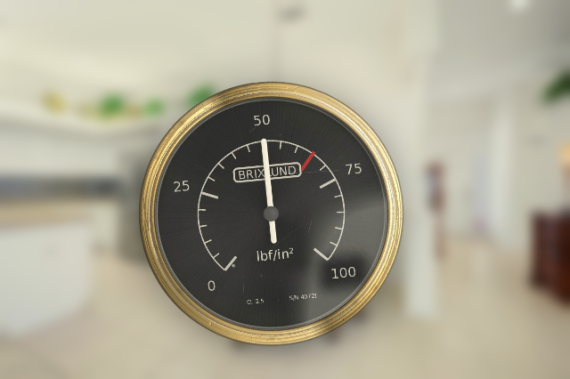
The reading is 50 psi
